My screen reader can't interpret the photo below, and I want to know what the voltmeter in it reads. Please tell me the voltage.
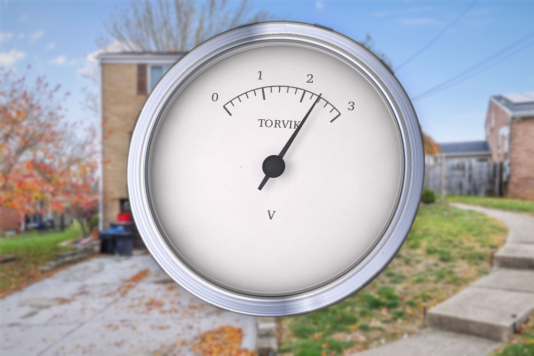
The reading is 2.4 V
